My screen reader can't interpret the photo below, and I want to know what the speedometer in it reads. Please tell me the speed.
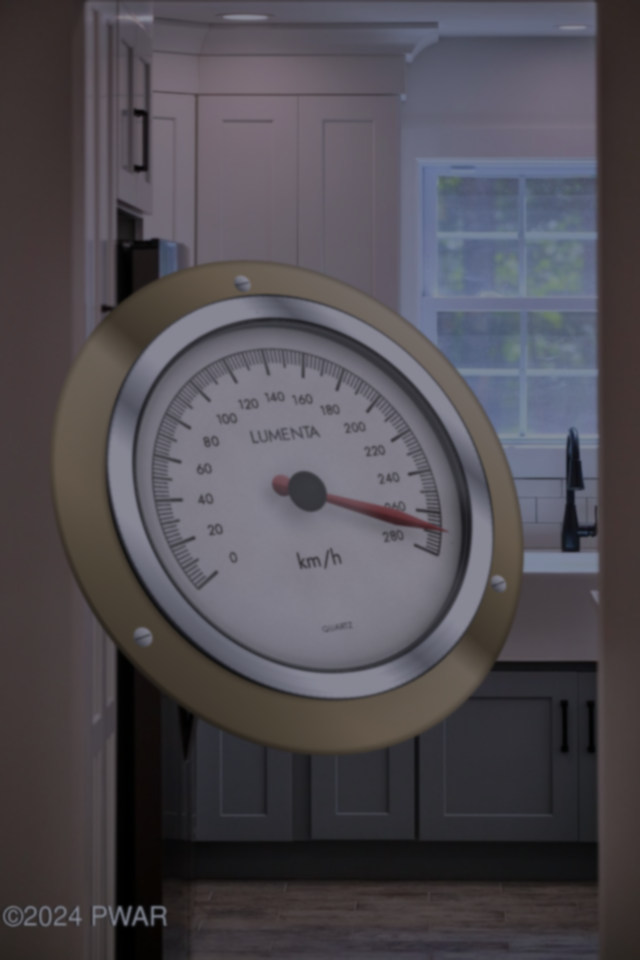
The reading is 270 km/h
